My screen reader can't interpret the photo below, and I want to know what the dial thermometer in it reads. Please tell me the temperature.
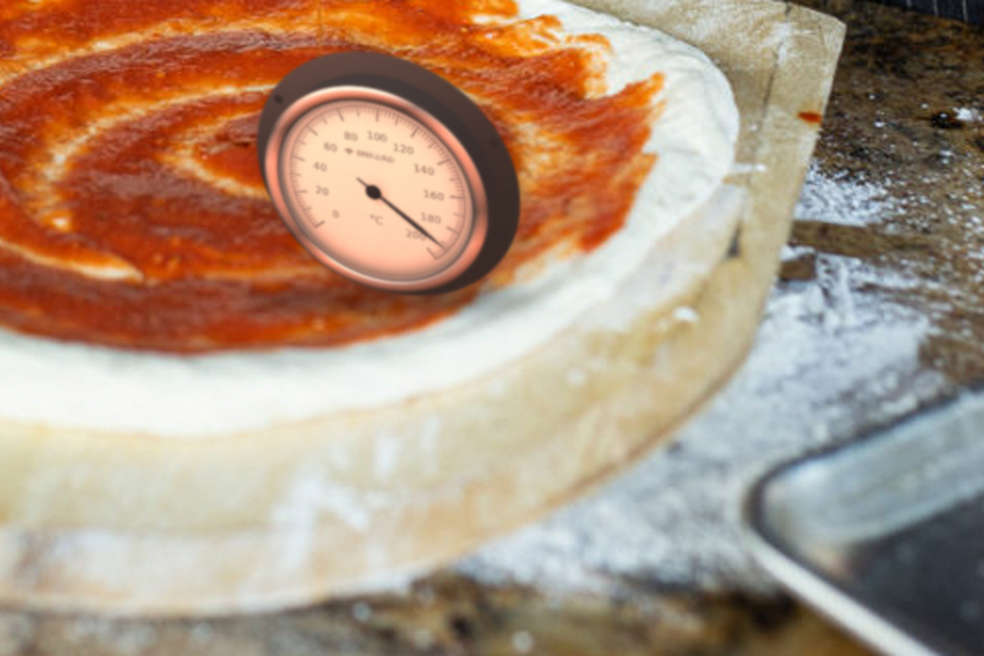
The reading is 190 °C
